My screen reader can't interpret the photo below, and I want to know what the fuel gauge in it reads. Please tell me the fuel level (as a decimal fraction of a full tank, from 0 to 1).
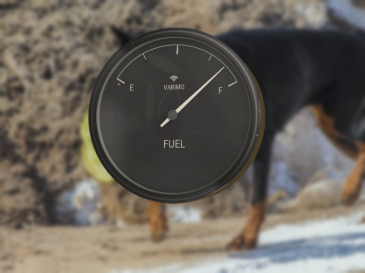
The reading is 0.875
